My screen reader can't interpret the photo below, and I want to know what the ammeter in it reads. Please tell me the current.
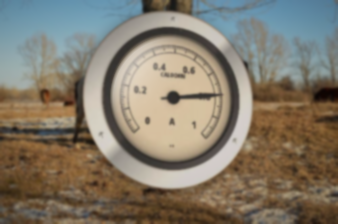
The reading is 0.8 A
